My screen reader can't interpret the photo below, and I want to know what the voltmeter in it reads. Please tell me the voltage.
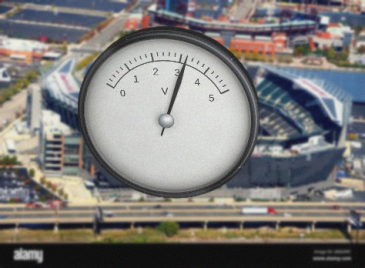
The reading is 3.2 V
